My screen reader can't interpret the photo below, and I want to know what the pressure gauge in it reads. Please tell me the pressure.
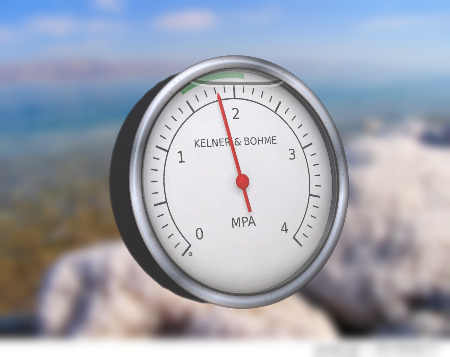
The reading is 1.8 MPa
